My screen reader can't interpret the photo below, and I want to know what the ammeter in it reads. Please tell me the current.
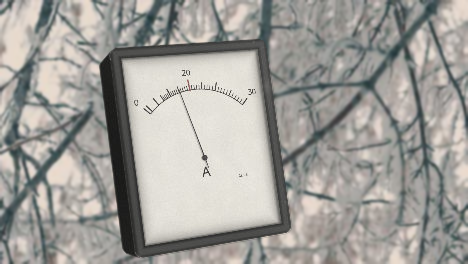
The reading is 17.5 A
